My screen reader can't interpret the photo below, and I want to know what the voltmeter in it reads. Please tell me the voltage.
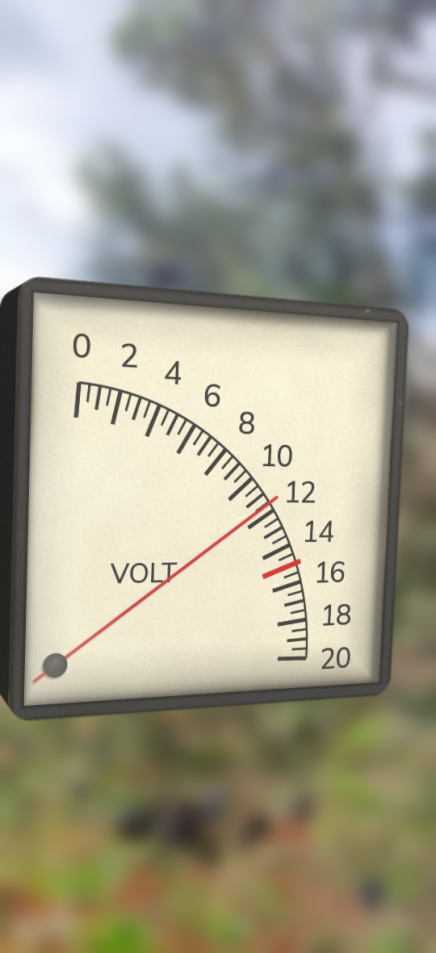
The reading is 11.5 V
